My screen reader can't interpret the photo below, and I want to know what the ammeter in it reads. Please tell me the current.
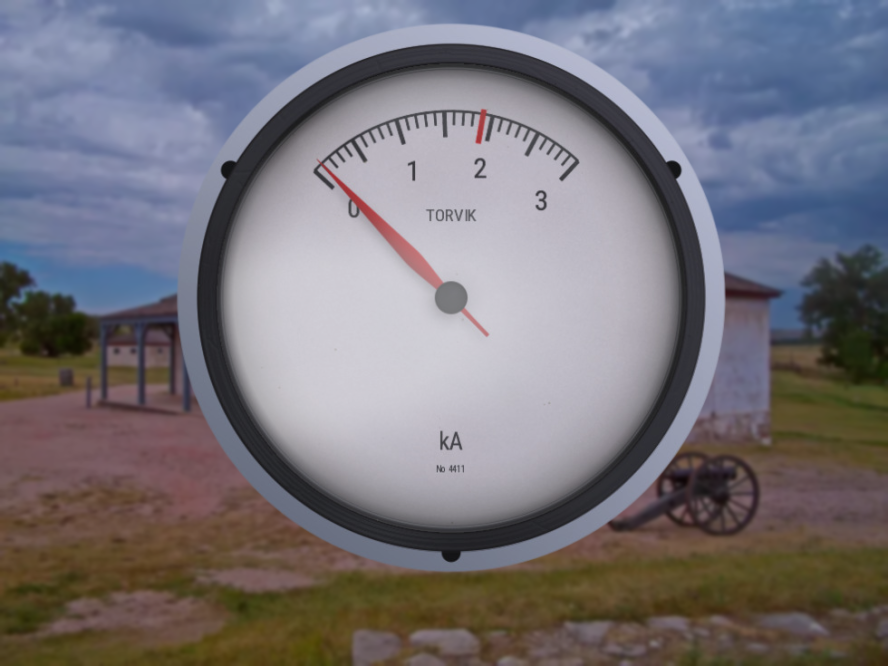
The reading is 0.1 kA
